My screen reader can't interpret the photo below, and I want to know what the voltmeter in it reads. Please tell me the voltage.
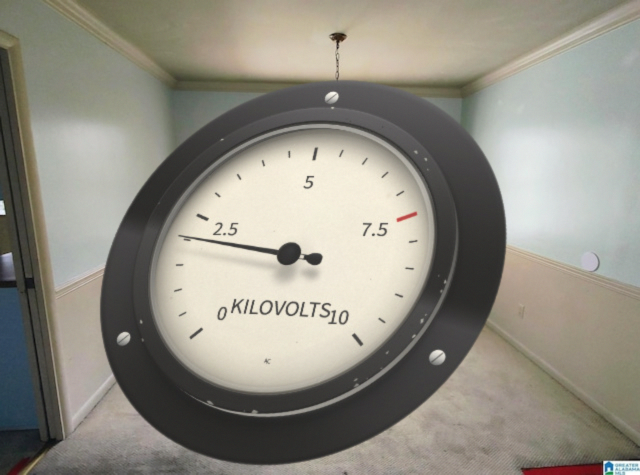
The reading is 2 kV
